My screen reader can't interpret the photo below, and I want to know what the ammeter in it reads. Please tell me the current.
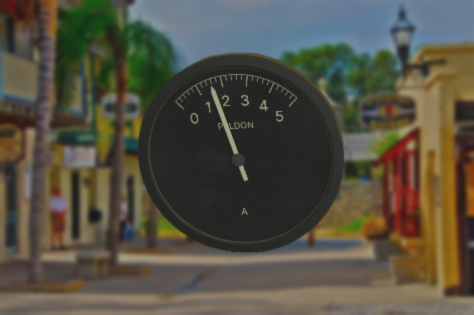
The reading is 1.6 A
